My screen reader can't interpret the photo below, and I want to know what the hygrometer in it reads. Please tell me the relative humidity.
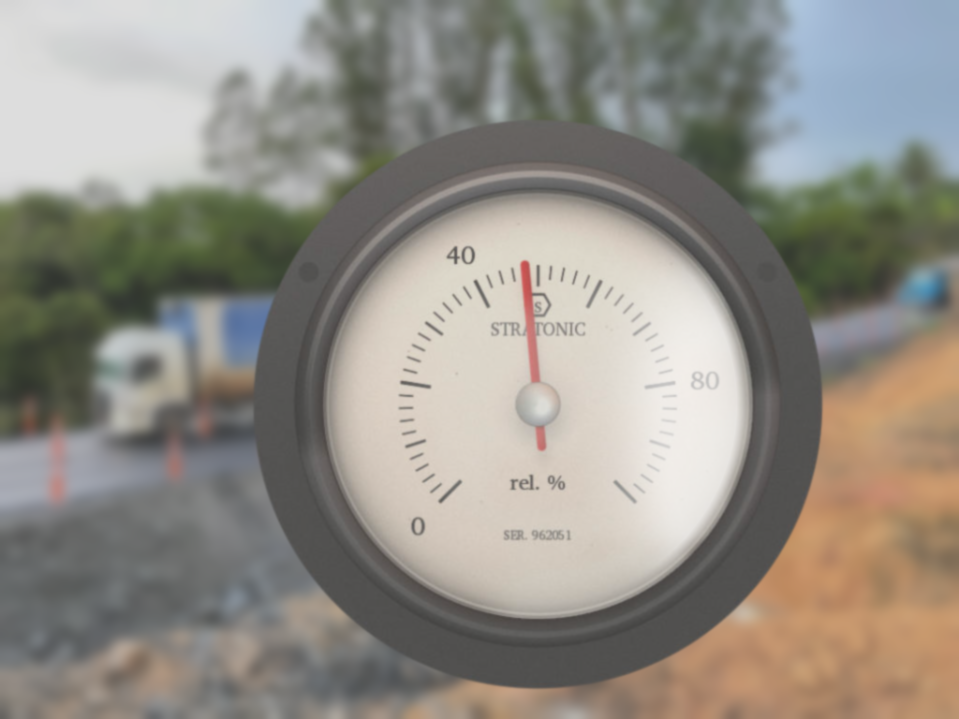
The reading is 48 %
